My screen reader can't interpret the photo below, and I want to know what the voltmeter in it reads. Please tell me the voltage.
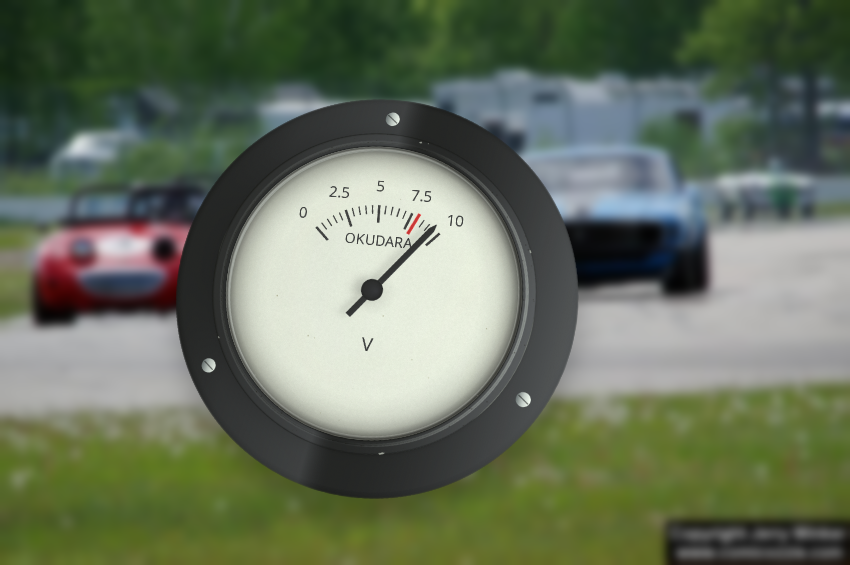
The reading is 9.5 V
